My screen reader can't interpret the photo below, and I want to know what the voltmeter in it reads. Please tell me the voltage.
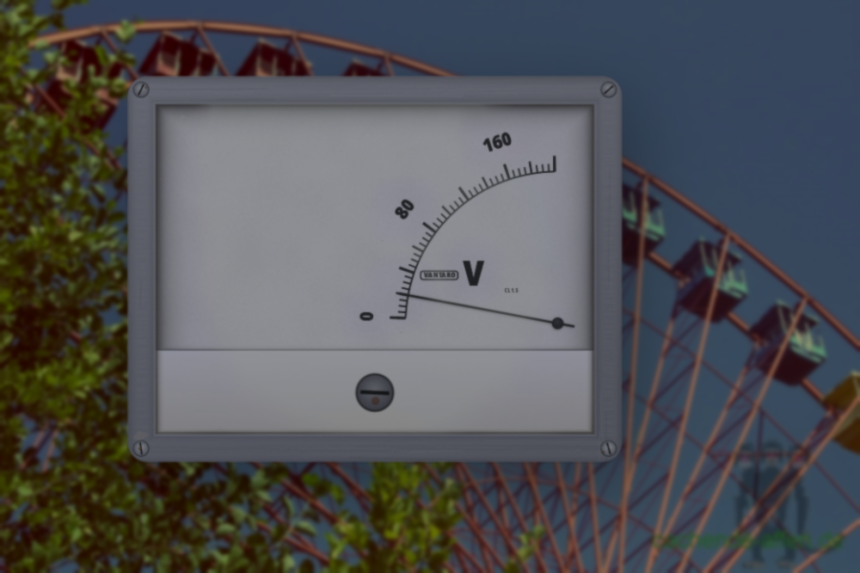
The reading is 20 V
